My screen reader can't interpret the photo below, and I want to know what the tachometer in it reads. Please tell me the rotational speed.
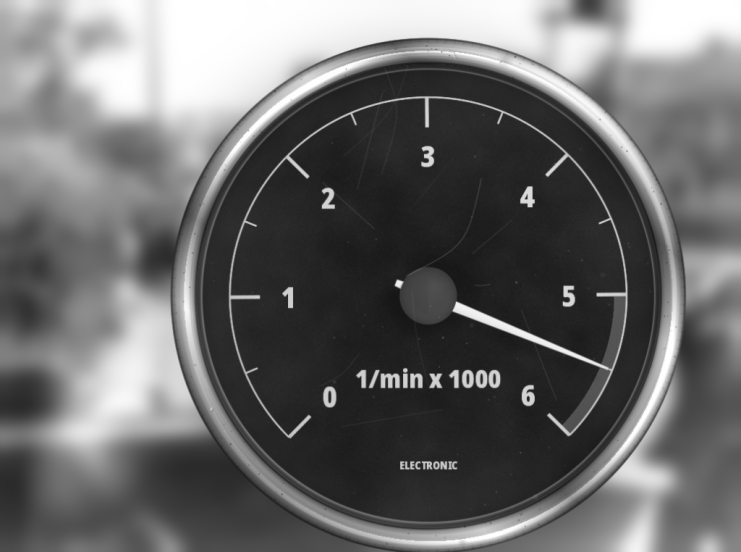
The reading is 5500 rpm
